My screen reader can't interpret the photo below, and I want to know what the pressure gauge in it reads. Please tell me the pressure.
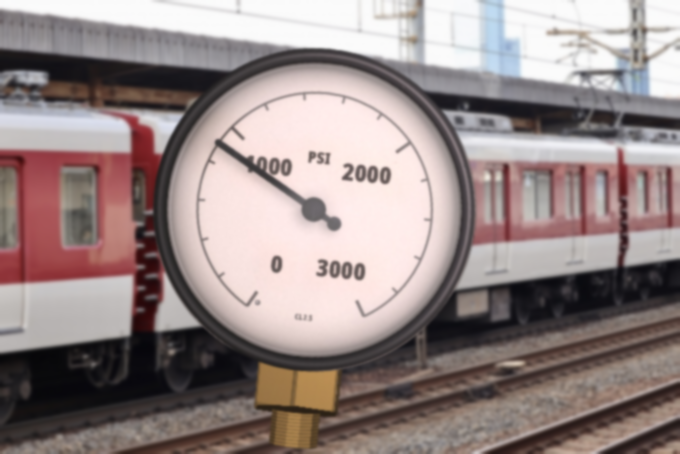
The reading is 900 psi
